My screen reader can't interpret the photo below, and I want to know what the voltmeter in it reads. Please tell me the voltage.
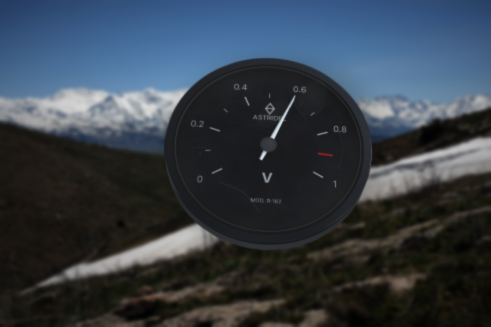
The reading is 0.6 V
